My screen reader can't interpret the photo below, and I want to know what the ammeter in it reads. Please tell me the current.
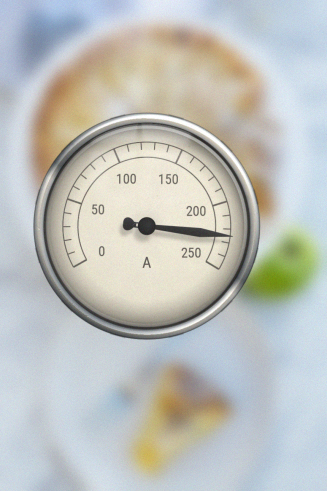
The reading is 225 A
